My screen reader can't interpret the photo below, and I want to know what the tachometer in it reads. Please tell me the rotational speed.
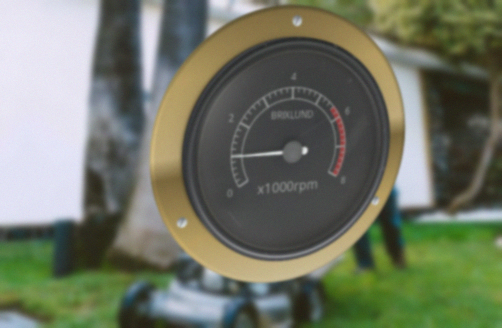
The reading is 1000 rpm
